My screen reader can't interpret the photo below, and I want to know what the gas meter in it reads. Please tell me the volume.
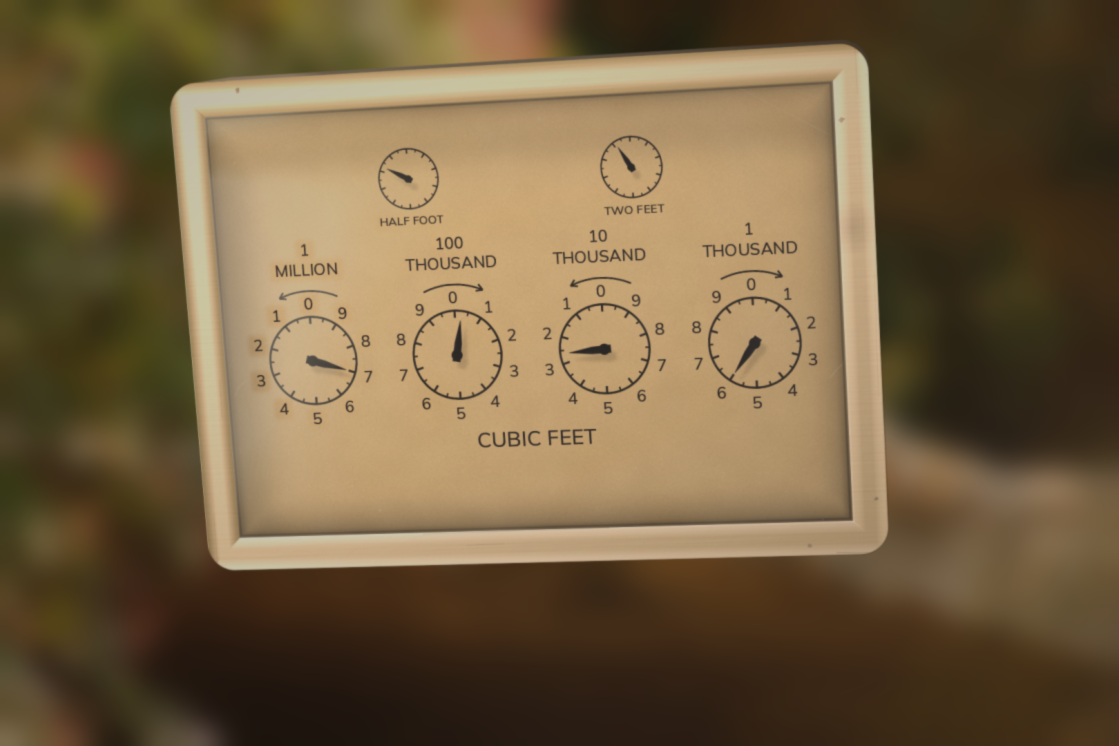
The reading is 702600 ft³
